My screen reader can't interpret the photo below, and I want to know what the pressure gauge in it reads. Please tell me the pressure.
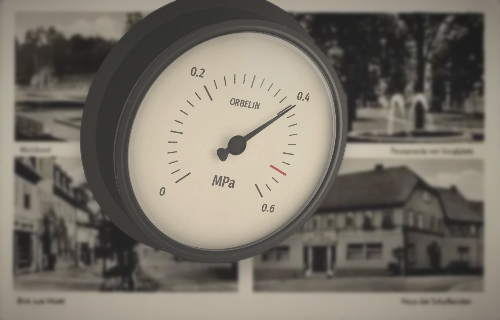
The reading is 0.4 MPa
